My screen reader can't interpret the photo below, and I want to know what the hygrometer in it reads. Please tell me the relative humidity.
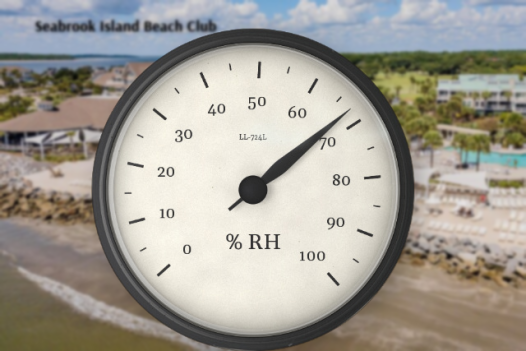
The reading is 67.5 %
